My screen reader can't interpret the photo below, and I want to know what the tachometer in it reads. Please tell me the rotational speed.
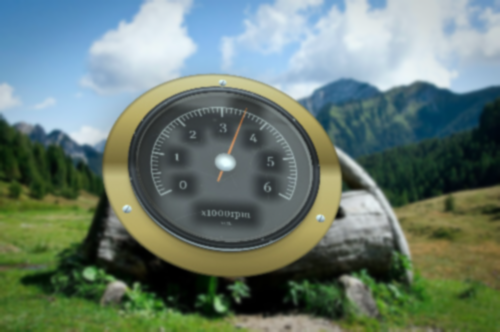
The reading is 3500 rpm
